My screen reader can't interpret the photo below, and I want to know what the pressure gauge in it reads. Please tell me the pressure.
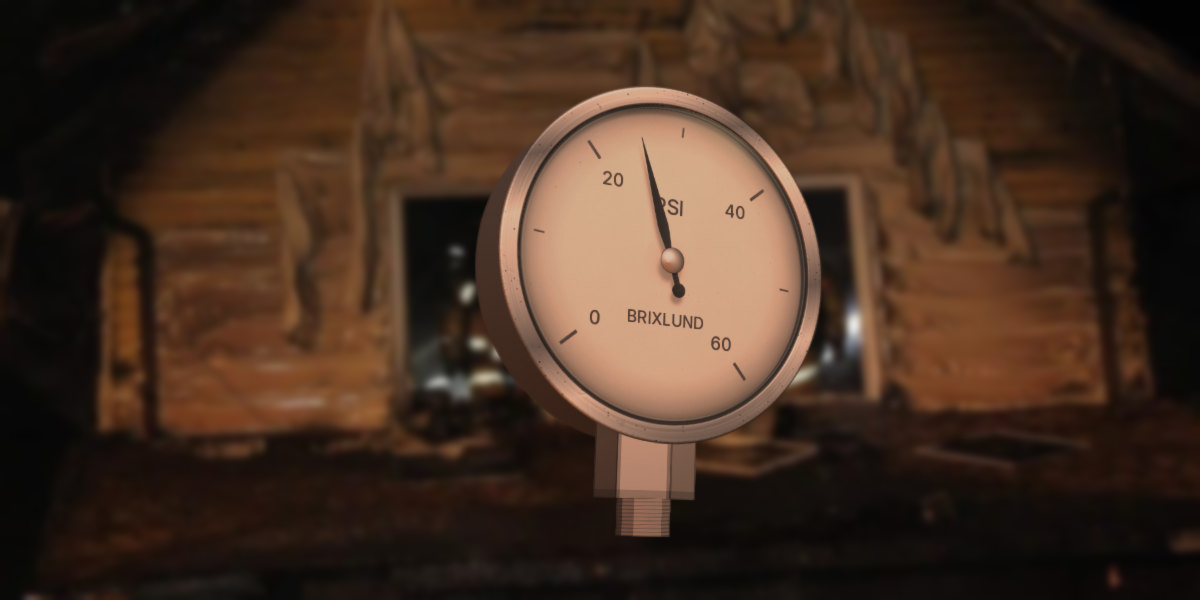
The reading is 25 psi
